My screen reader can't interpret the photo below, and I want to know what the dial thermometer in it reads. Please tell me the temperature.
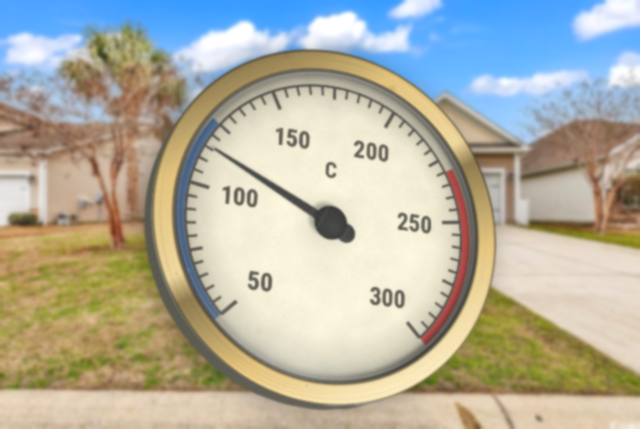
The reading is 115 °C
